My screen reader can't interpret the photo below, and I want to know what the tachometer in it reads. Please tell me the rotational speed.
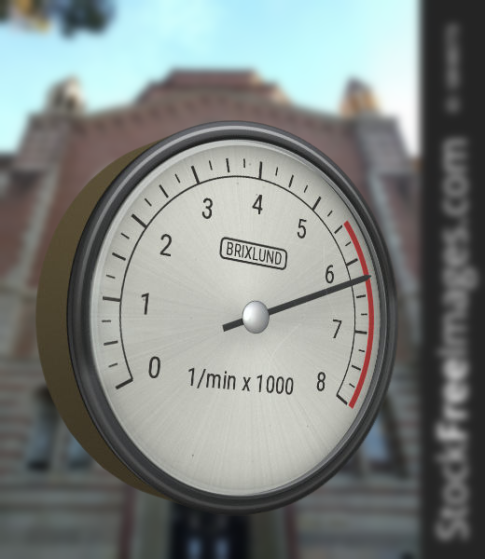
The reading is 6250 rpm
